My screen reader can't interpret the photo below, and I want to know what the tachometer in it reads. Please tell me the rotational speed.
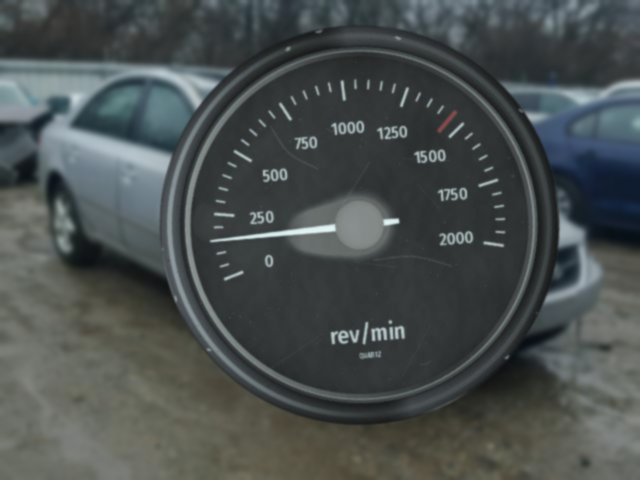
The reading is 150 rpm
